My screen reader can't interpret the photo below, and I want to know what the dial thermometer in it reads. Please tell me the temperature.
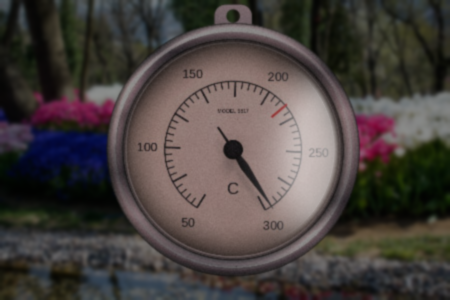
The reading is 295 °C
